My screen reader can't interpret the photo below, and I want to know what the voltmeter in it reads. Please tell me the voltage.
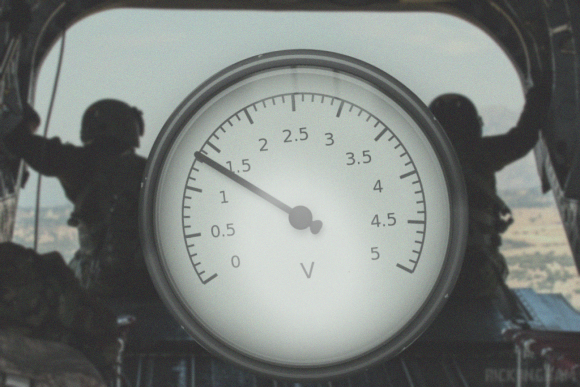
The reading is 1.35 V
